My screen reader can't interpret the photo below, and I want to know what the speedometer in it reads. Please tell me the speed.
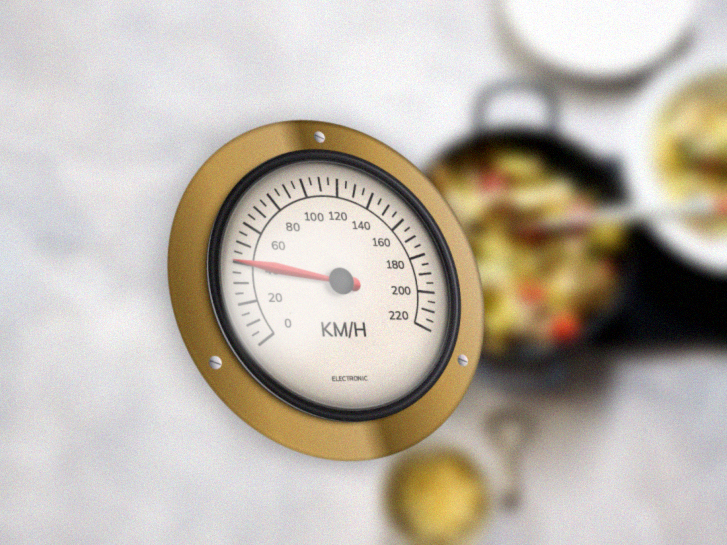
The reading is 40 km/h
